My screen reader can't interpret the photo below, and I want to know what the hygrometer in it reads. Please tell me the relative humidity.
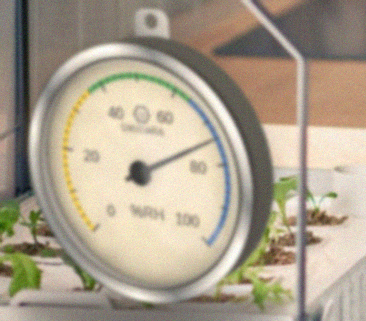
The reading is 74 %
